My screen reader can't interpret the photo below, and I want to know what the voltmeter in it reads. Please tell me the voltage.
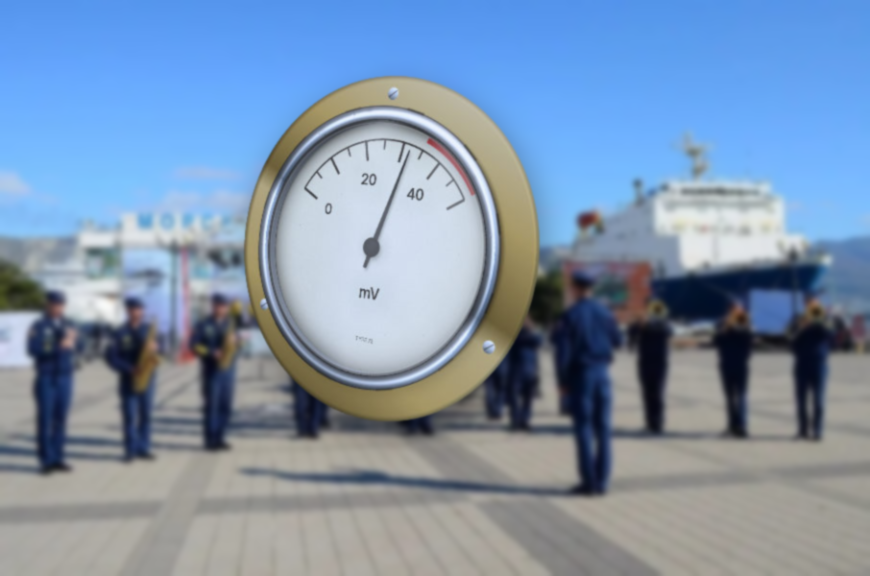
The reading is 32.5 mV
